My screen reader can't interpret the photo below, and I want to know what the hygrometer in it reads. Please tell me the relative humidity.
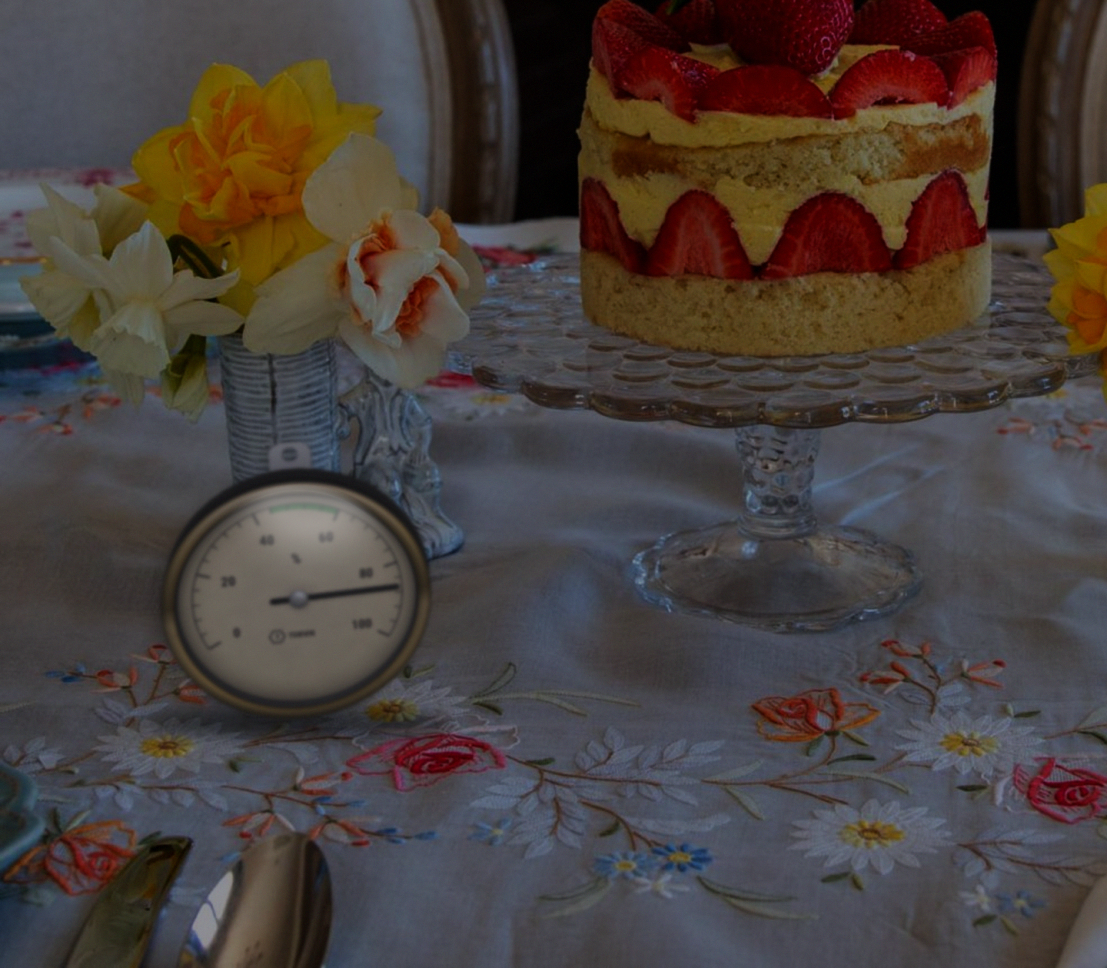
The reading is 86 %
